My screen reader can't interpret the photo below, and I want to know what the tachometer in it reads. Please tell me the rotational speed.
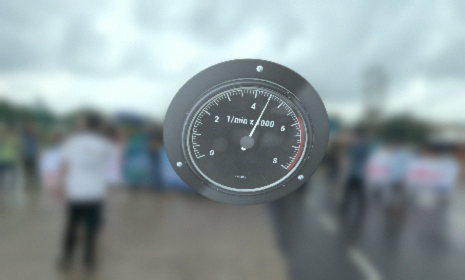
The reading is 4500 rpm
